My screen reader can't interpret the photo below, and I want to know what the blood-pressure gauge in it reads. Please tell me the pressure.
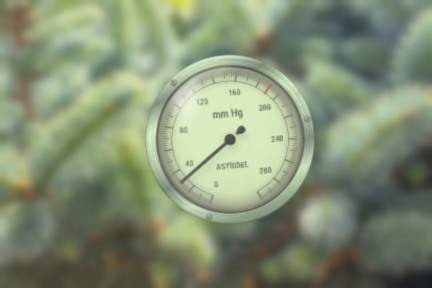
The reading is 30 mmHg
